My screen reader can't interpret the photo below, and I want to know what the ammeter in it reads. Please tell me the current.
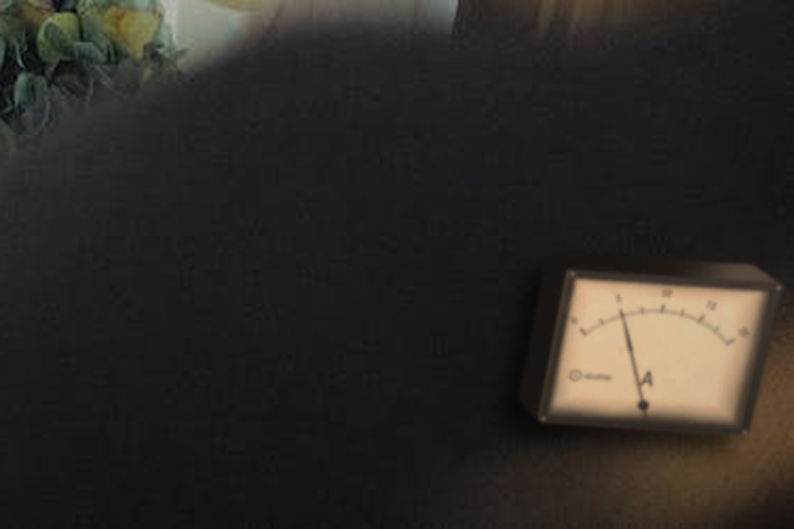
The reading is 5 A
